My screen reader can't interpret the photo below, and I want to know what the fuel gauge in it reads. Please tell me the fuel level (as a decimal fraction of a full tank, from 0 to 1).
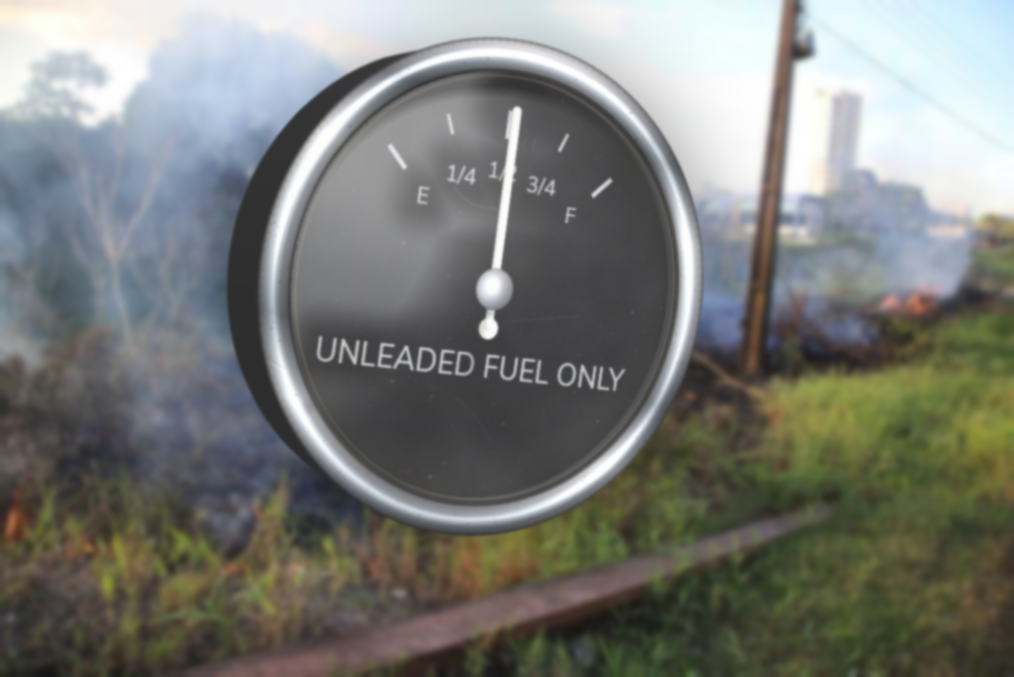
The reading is 0.5
